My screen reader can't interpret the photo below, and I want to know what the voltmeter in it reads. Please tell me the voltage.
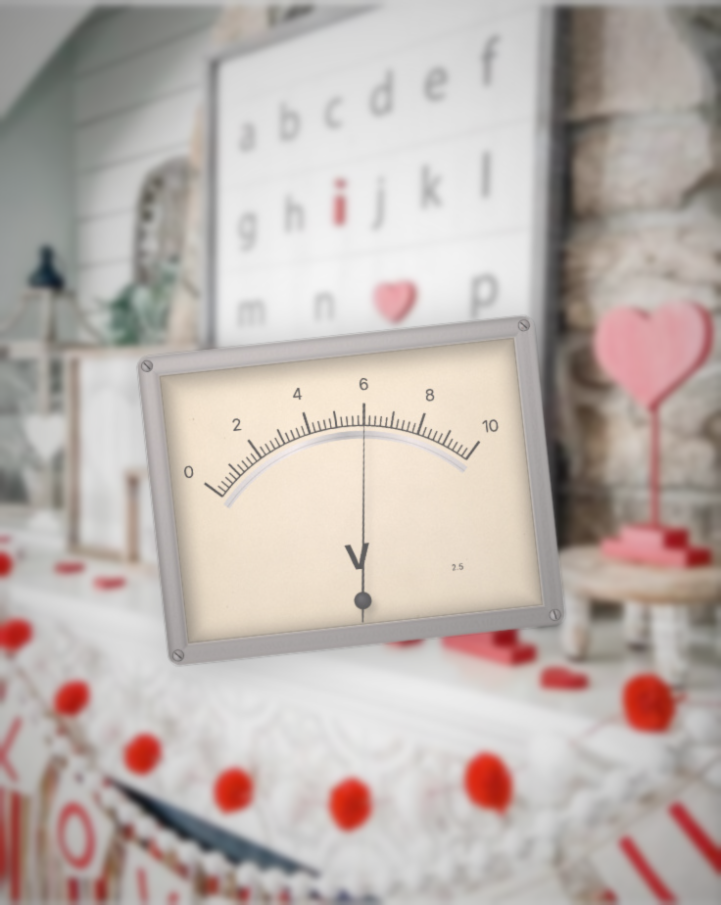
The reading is 6 V
